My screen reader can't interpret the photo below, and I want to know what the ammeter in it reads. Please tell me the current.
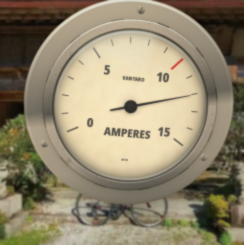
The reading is 12 A
